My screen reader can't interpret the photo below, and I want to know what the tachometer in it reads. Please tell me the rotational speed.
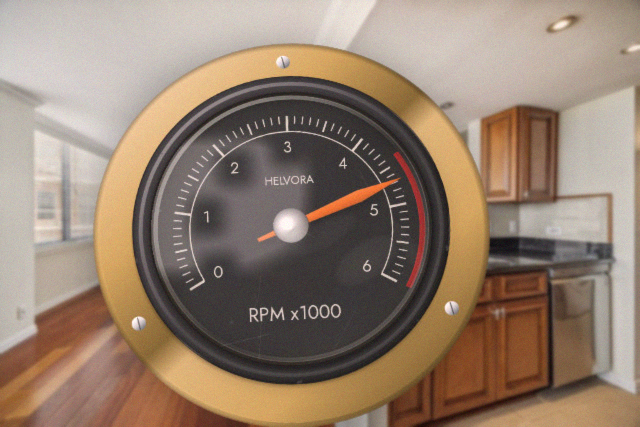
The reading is 4700 rpm
